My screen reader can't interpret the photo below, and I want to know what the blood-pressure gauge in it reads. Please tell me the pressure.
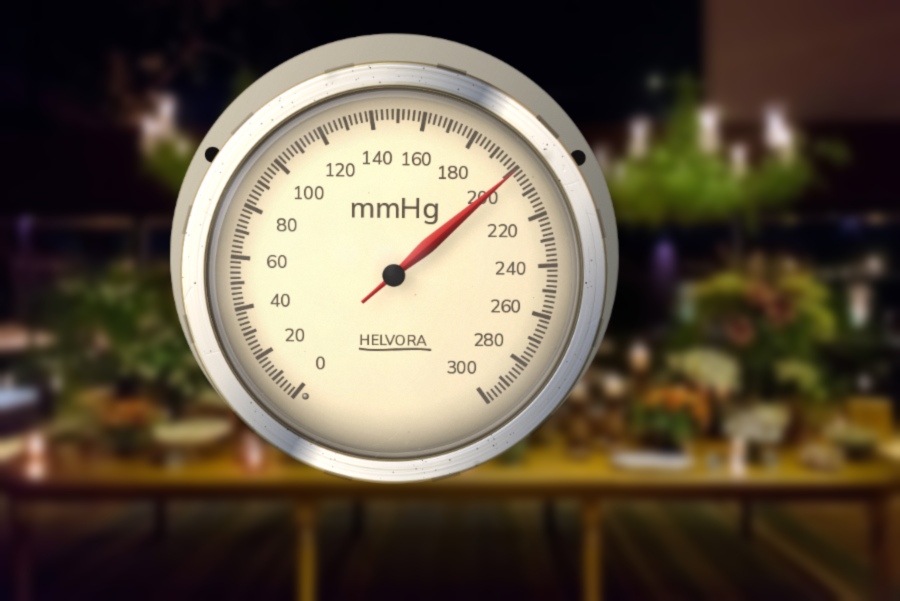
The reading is 200 mmHg
